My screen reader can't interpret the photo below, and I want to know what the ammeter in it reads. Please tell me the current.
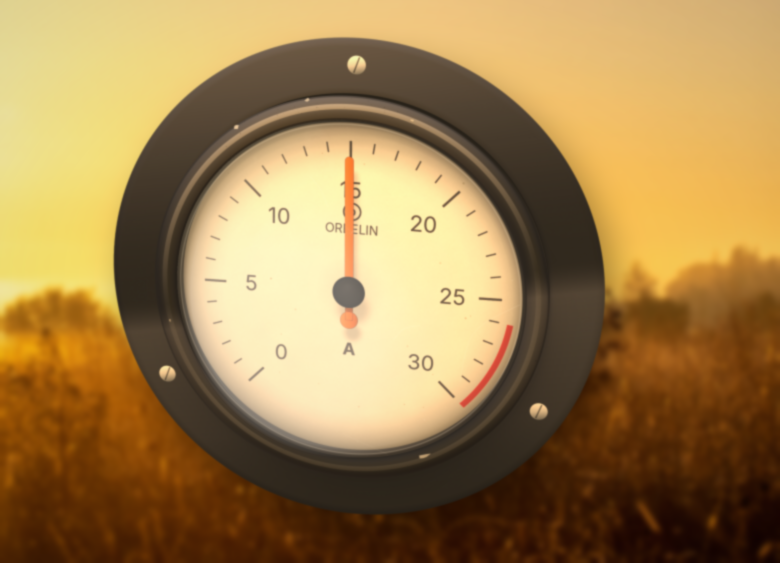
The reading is 15 A
